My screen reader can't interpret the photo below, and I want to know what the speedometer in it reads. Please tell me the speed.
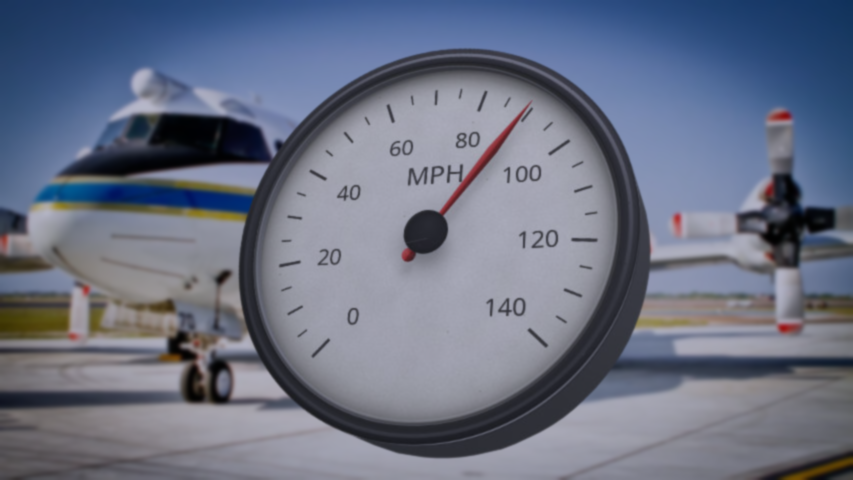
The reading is 90 mph
